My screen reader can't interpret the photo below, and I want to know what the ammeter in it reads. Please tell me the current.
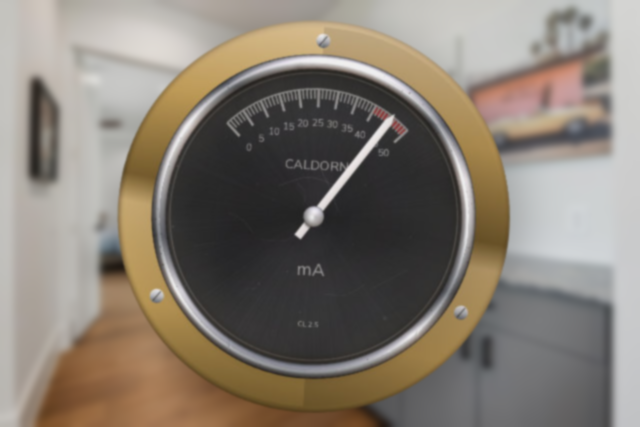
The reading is 45 mA
